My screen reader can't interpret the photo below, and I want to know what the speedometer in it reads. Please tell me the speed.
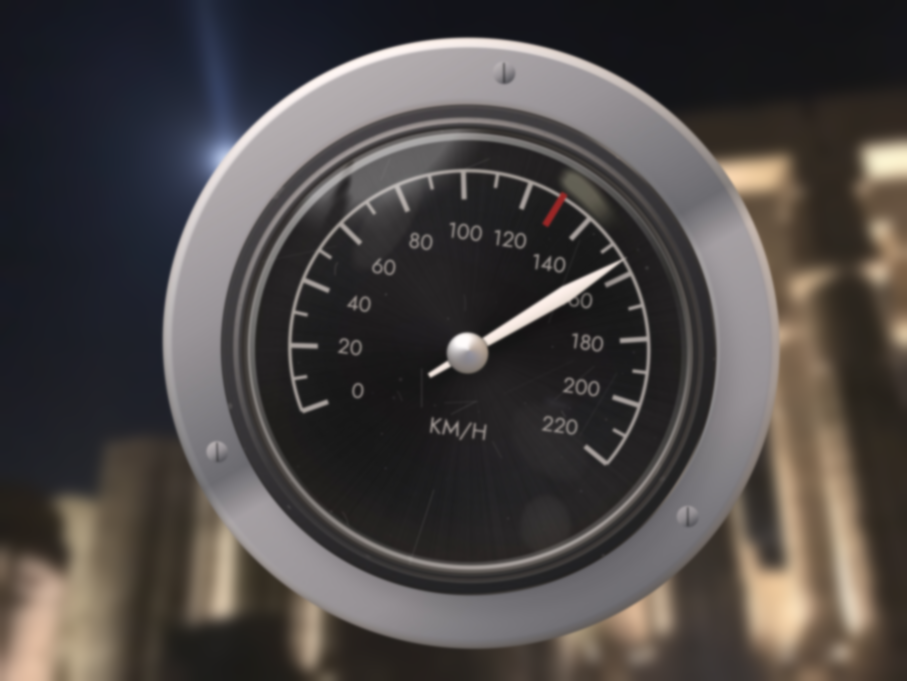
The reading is 155 km/h
